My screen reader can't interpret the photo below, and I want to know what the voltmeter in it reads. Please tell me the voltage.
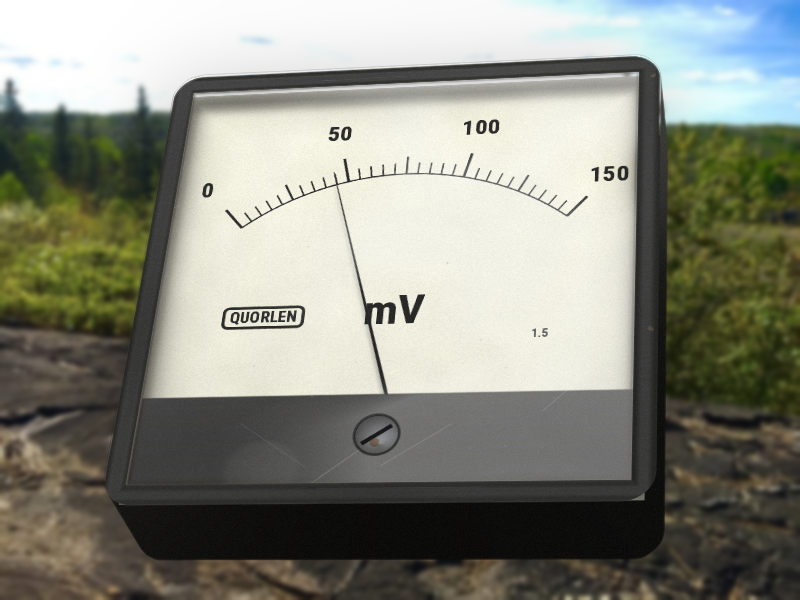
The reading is 45 mV
